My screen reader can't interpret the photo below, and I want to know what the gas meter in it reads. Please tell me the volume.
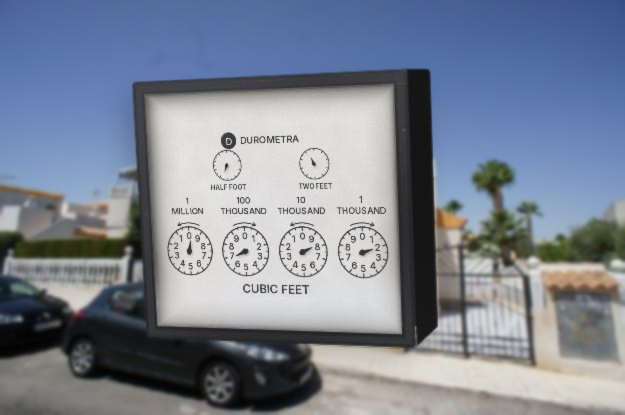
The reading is 968200 ft³
